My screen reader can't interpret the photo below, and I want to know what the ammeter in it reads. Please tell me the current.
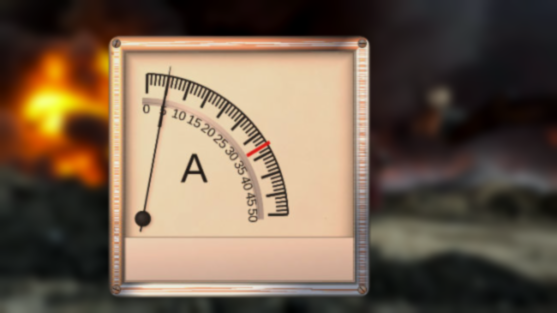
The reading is 5 A
